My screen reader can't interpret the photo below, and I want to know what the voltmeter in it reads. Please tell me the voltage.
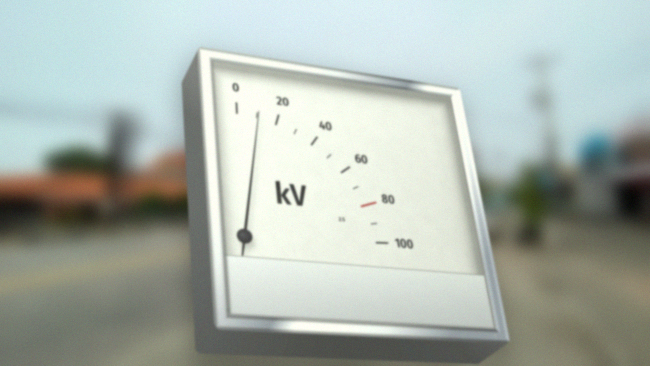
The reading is 10 kV
